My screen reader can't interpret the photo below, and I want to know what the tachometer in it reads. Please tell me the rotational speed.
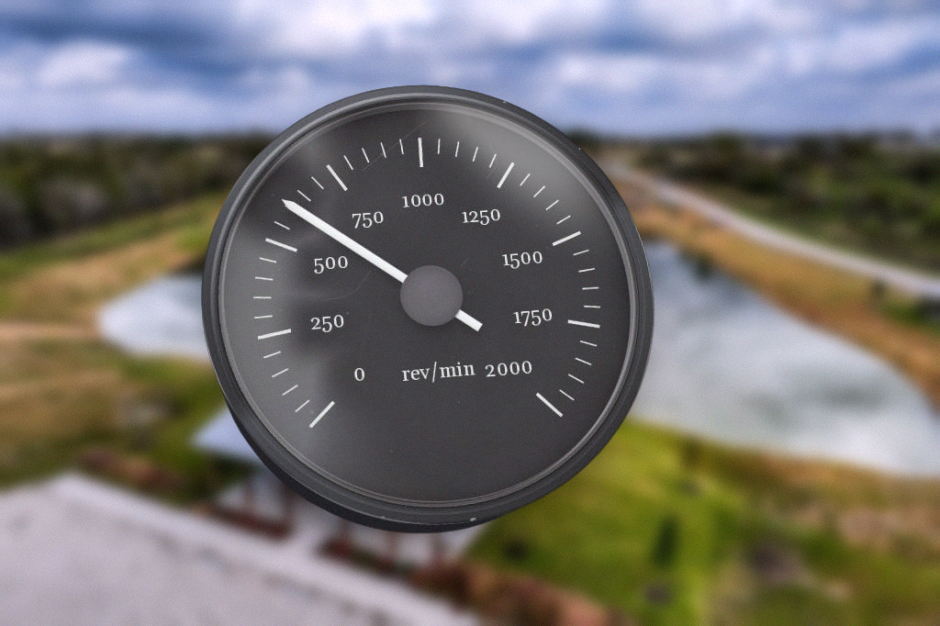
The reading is 600 rpm
